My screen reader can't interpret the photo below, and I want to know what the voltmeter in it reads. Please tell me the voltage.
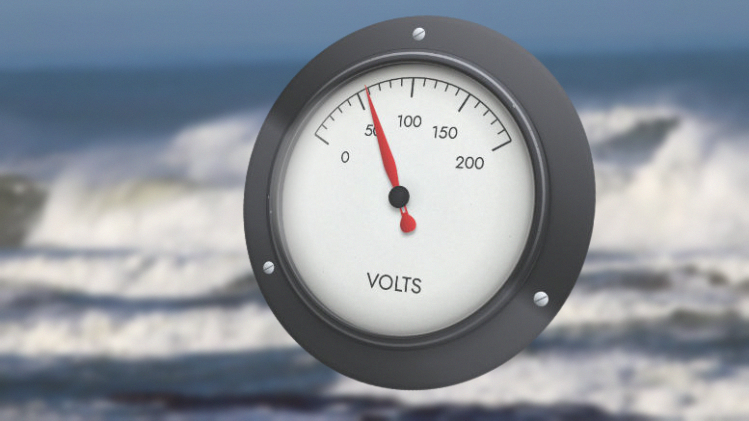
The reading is 60 V
